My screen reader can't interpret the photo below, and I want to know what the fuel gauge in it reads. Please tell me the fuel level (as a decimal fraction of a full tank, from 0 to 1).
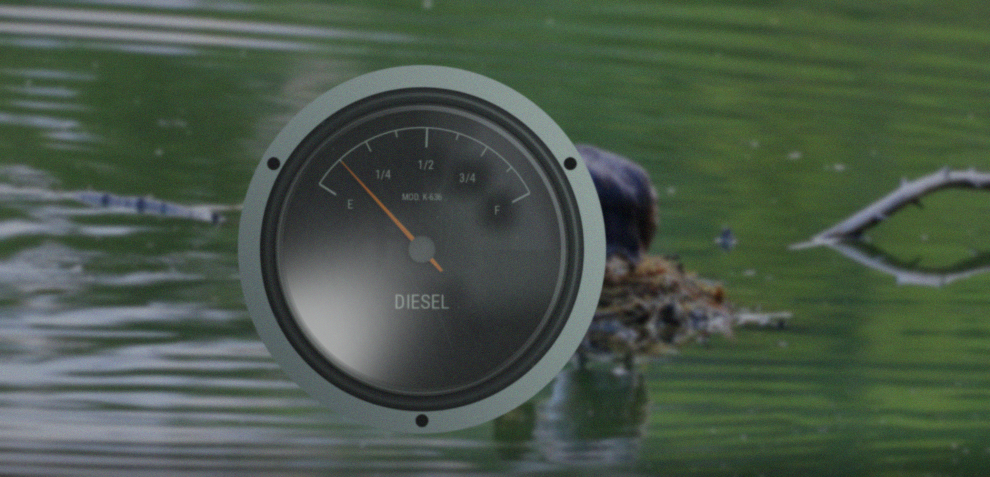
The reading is 0.125
